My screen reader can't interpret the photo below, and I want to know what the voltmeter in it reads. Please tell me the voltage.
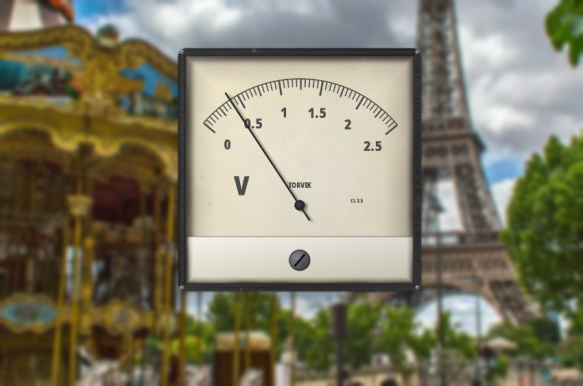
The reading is 0.4 V
